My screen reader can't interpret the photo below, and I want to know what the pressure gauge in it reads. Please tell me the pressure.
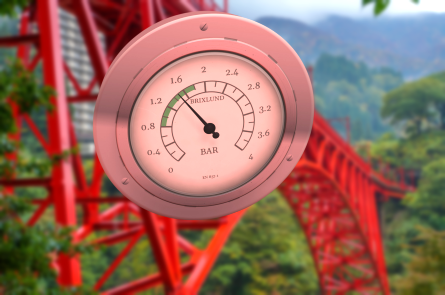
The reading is 1.5 bar
